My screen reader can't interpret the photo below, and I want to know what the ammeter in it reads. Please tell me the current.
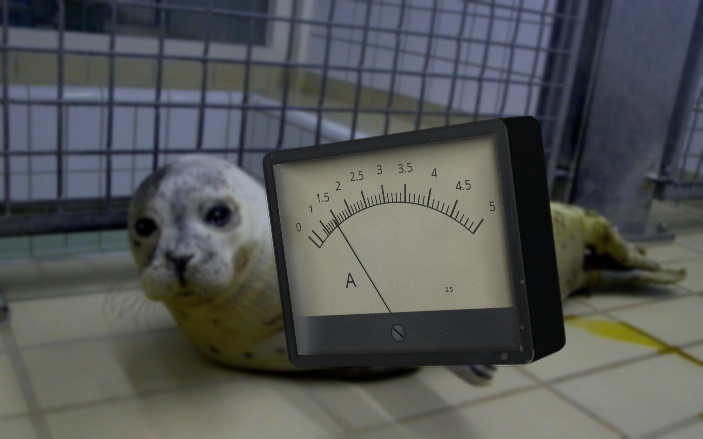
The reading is 1.5 A
